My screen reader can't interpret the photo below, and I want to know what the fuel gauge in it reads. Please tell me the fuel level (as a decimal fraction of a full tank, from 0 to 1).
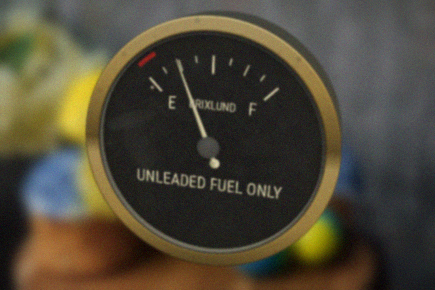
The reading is 0.25
